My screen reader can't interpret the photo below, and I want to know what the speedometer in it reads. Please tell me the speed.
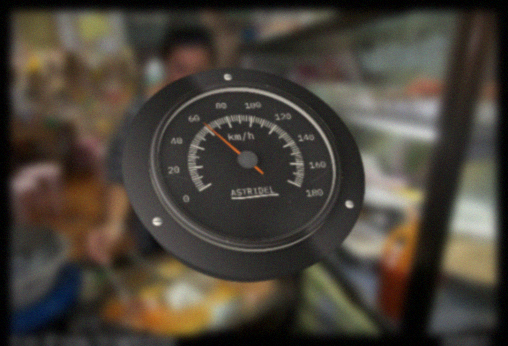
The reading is 60 km/h
